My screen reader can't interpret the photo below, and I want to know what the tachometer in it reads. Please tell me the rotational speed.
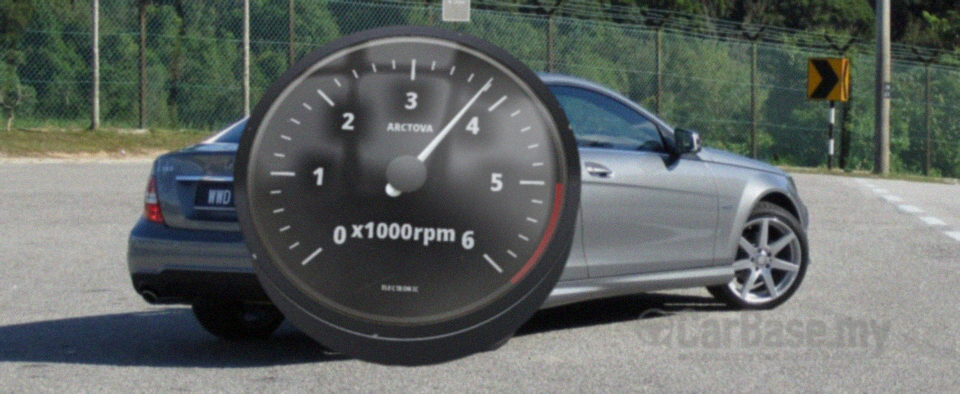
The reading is 3800 rpm
